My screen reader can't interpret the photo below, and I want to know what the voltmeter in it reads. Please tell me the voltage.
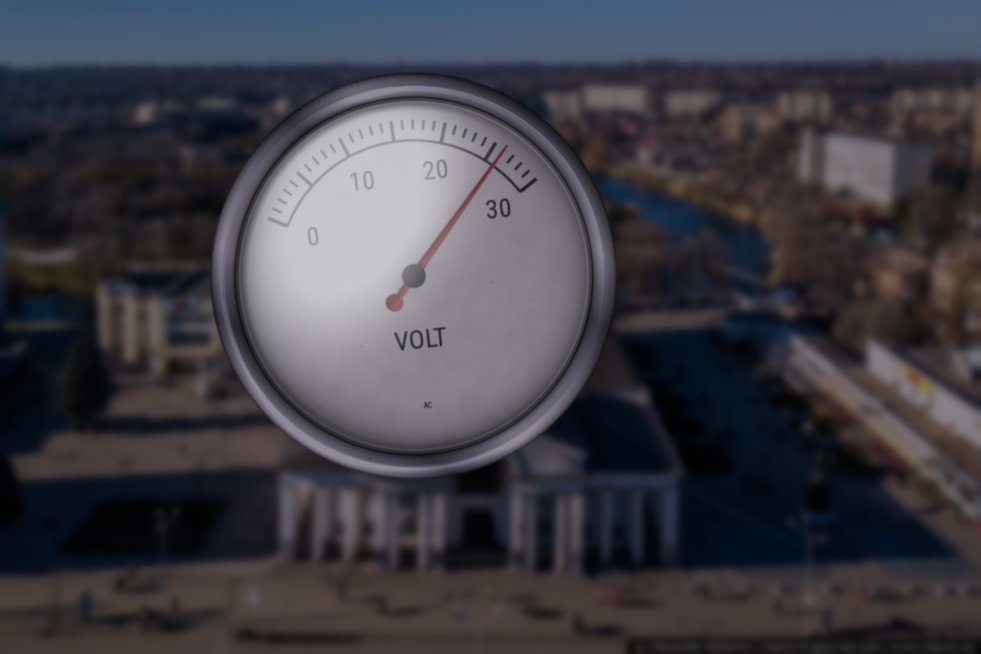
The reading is 26 V
